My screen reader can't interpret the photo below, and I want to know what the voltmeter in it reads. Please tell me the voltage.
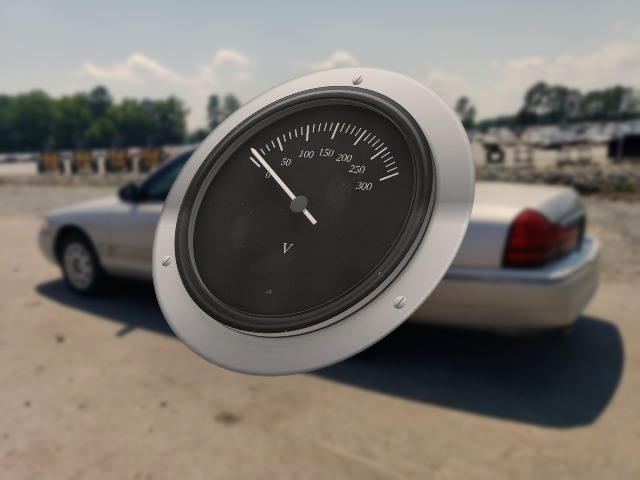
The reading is 10 V
